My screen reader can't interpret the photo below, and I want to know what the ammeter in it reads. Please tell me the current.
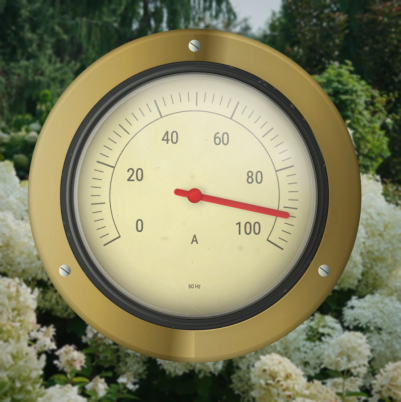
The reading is 92 A
